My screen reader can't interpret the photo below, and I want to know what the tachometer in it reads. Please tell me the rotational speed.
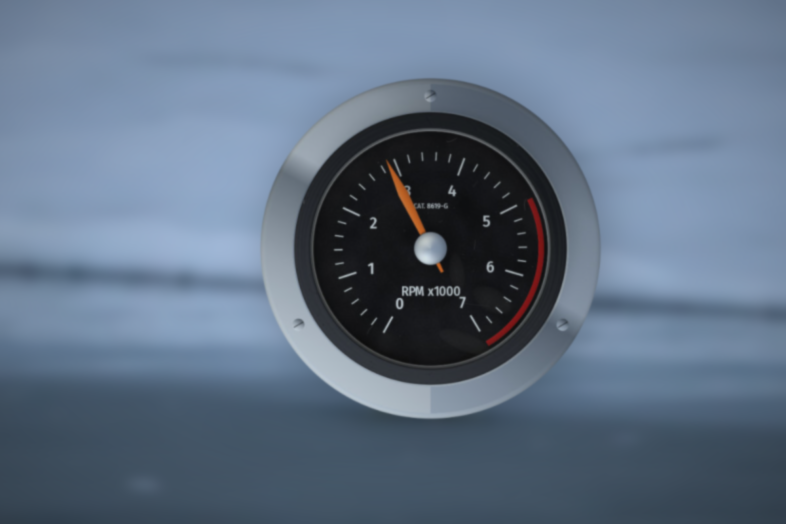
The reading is 2900 rpm
